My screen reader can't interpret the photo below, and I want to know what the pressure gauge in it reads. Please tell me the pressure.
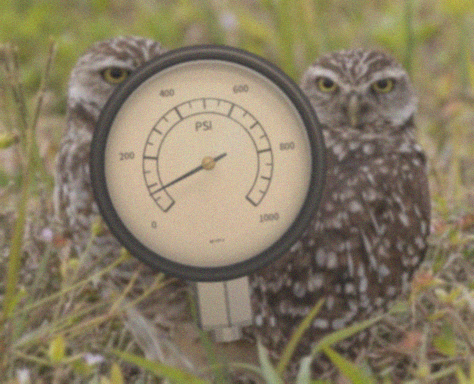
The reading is 75 psi
